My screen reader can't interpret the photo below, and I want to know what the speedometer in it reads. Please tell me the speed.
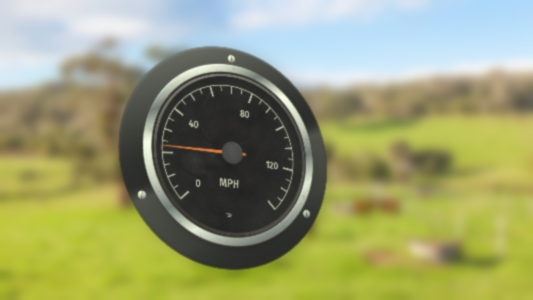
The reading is 22.5 mph
